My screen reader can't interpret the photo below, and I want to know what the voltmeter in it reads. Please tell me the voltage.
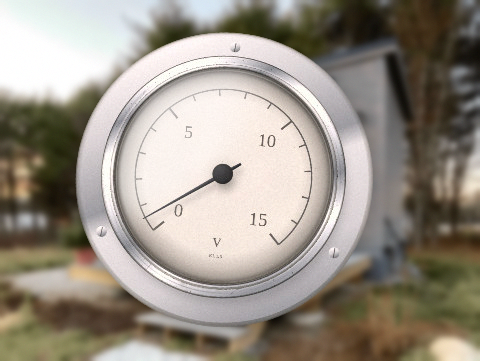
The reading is 0.5 V
